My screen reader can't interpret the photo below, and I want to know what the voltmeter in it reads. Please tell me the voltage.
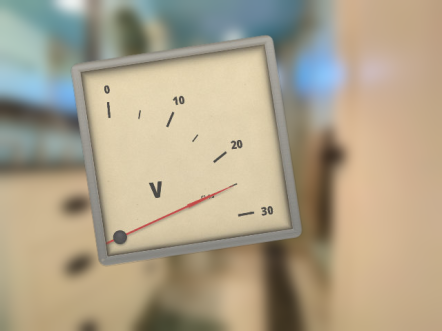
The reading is 25 V
